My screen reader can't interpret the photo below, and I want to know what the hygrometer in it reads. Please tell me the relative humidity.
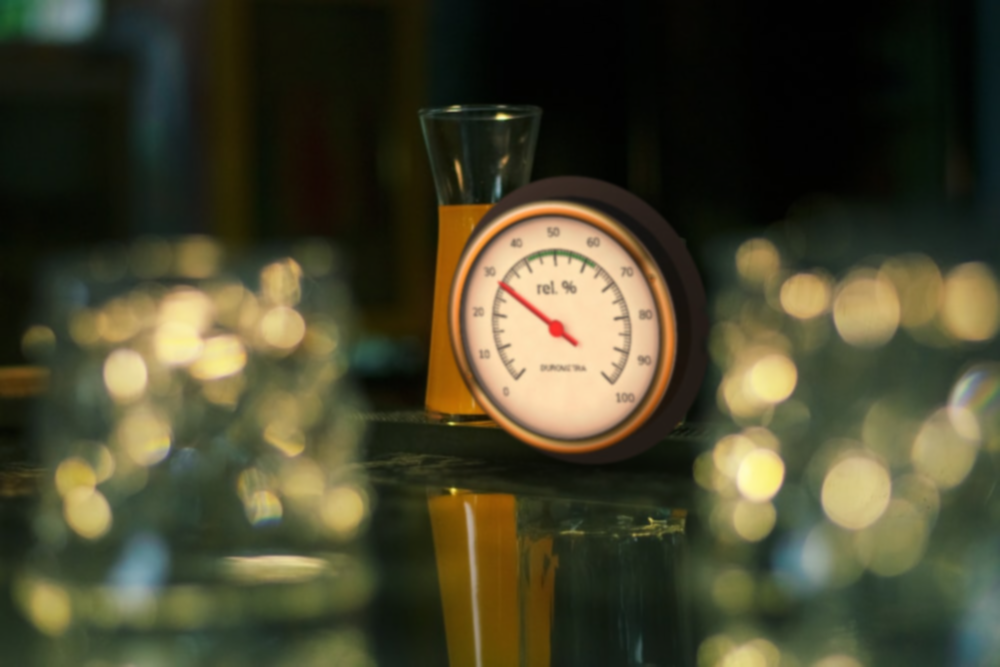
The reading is 30 %
